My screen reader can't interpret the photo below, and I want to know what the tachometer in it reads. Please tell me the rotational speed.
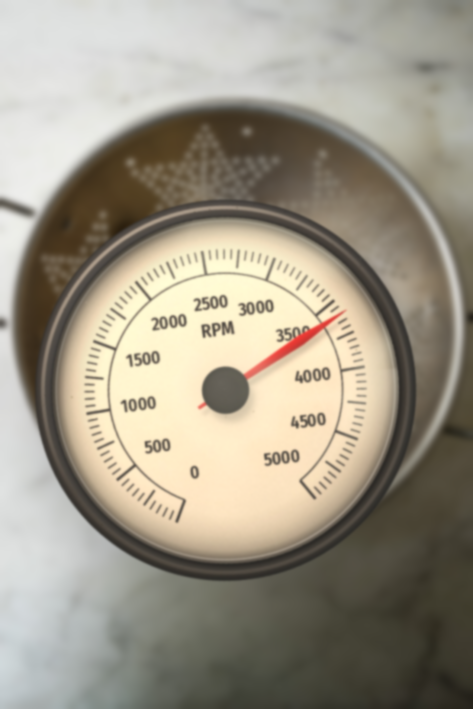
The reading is 3600 rpm
